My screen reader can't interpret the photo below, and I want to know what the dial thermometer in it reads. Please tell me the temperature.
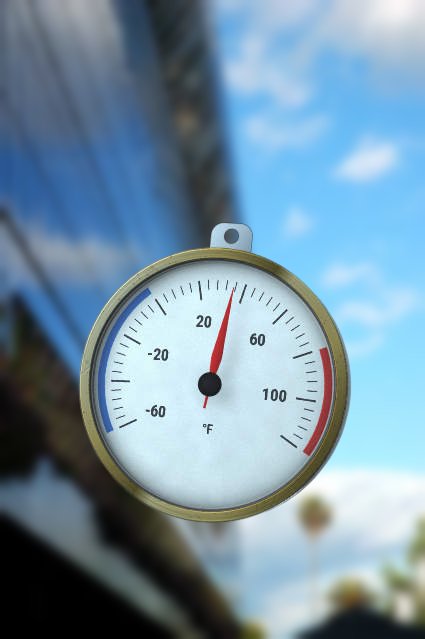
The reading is 36 °F
